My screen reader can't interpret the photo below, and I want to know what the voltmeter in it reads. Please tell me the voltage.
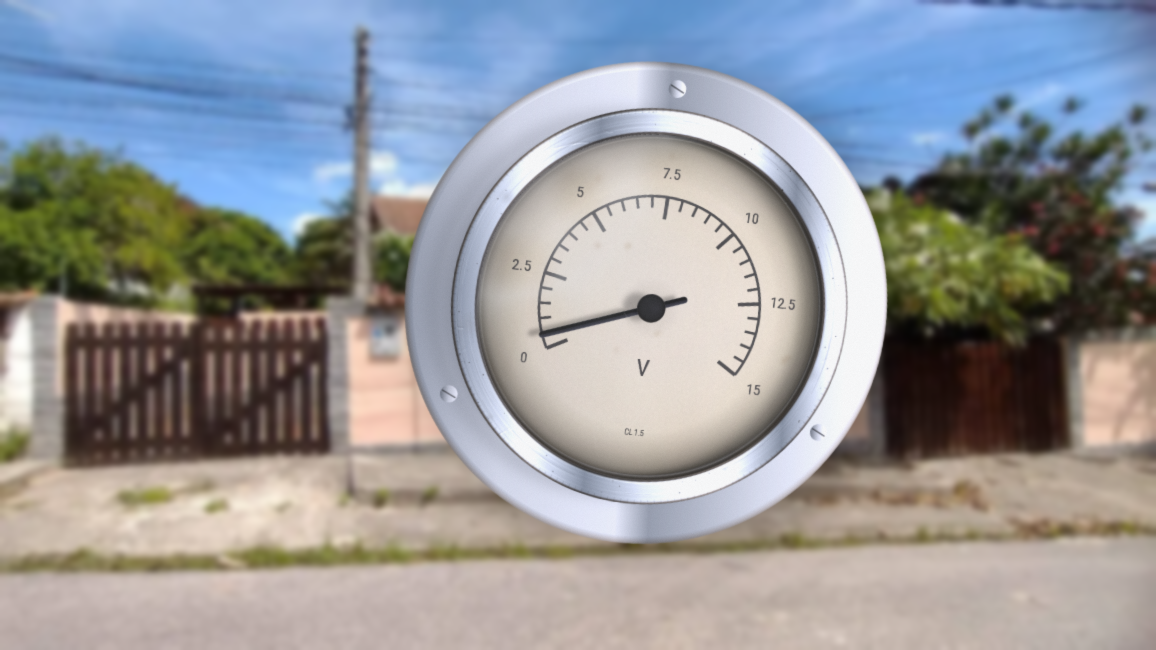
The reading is 0.5 V
